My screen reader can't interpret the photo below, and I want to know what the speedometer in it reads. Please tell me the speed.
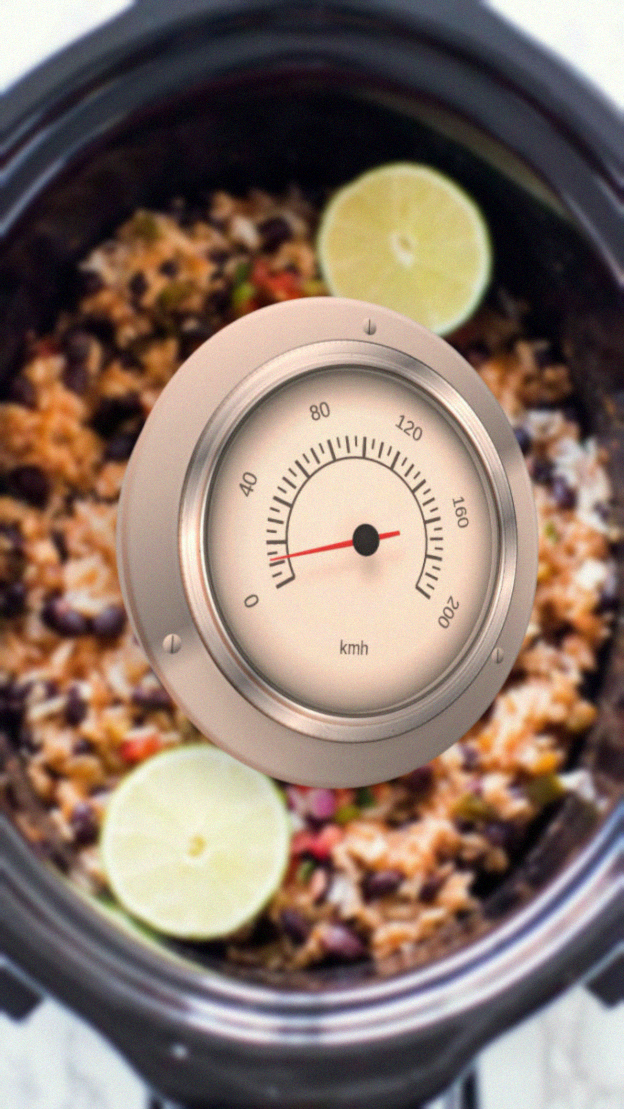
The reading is 12.5 km/h
